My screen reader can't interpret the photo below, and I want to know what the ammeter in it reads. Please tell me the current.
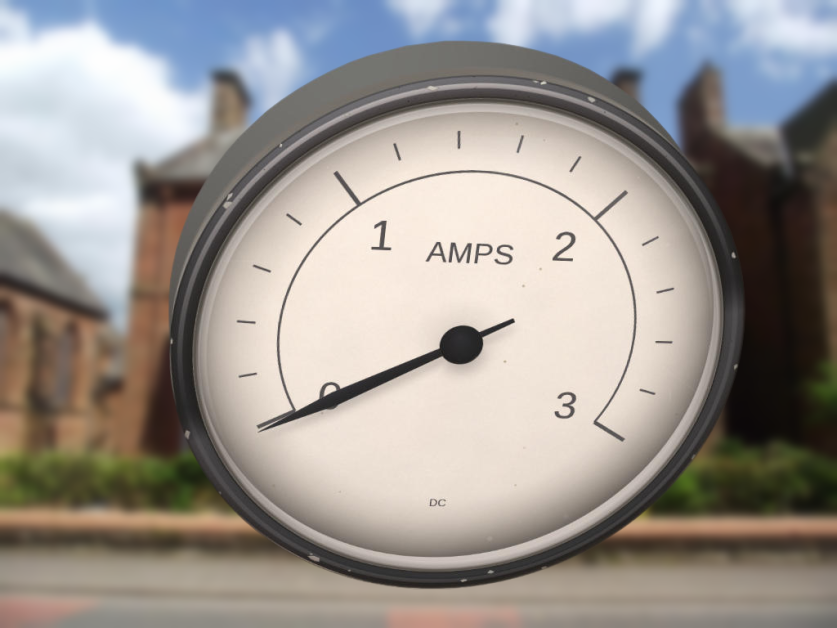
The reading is 0 A
